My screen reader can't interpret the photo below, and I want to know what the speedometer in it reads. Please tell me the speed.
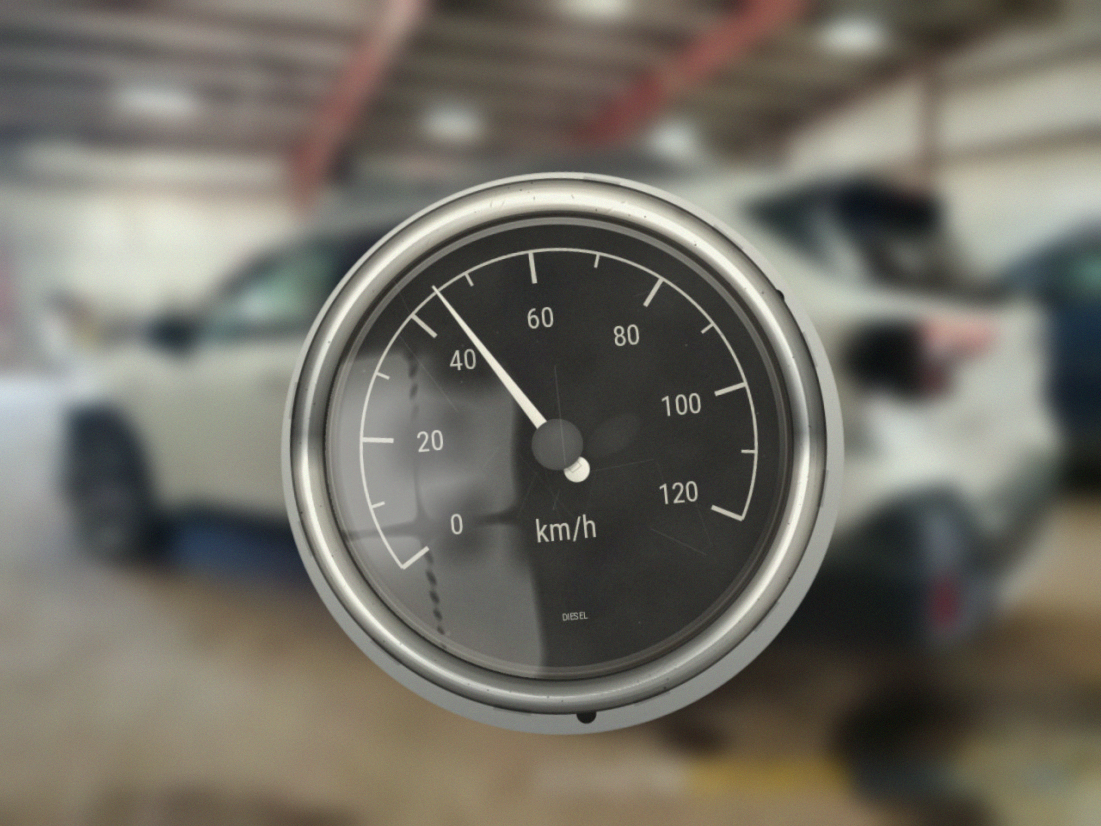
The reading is 45 km/h
